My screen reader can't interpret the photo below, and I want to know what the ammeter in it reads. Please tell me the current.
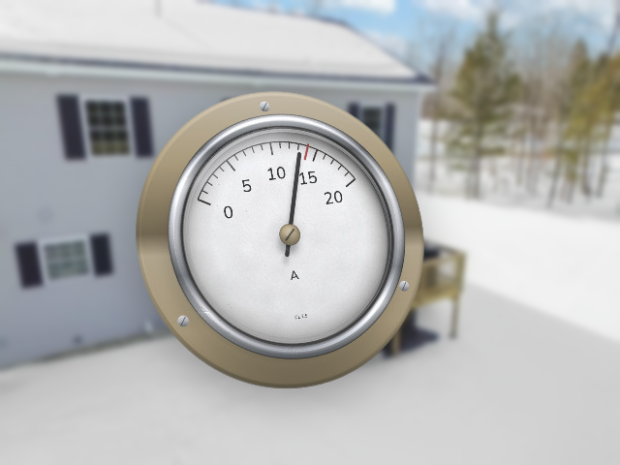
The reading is 13 A
